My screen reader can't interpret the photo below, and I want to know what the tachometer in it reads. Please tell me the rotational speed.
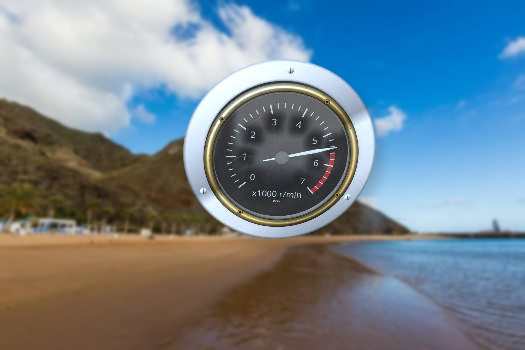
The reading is 5400 rpm
